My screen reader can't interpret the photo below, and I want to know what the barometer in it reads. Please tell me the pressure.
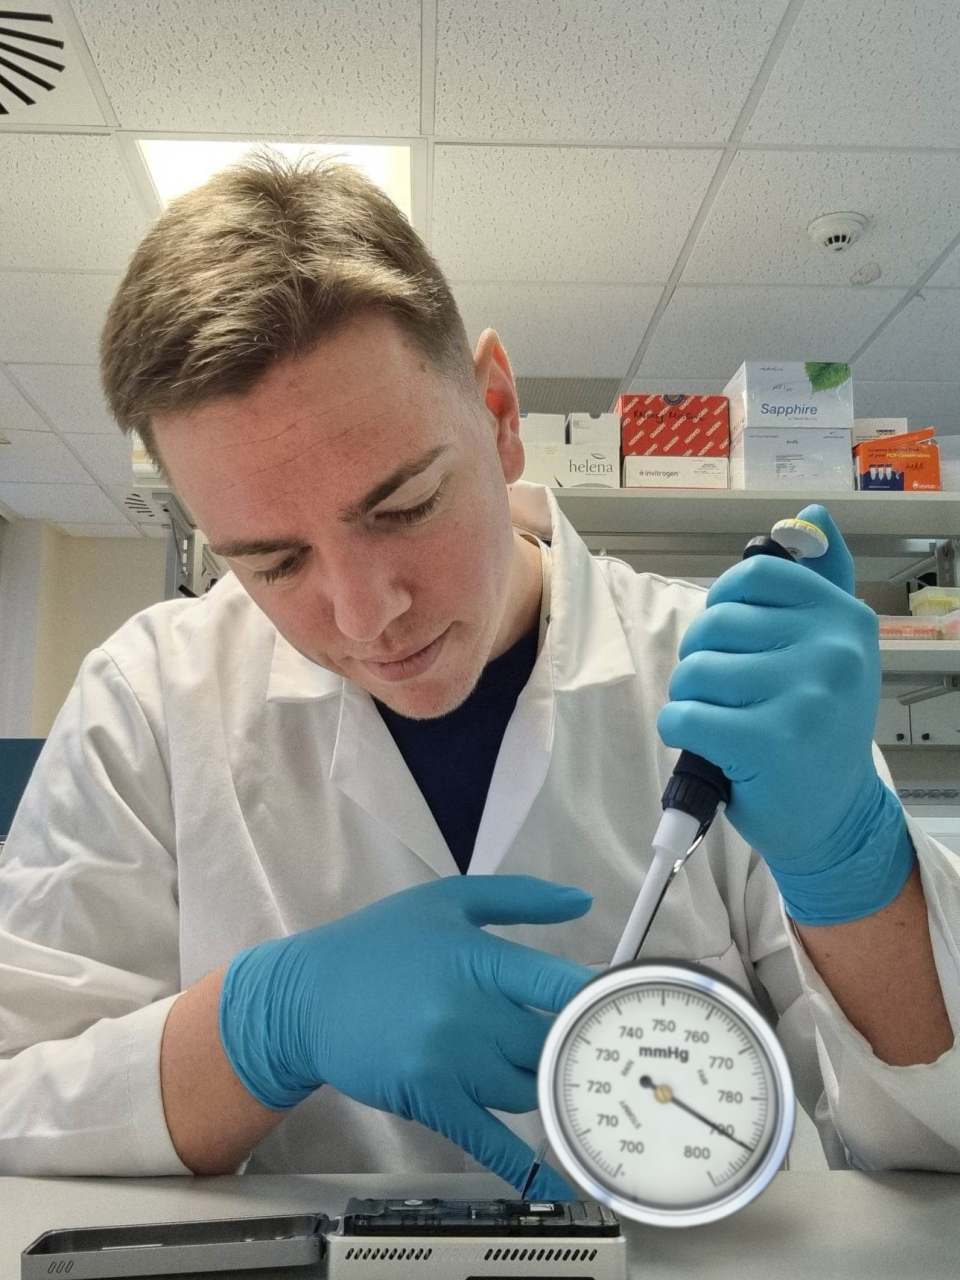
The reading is 790 mmHg
